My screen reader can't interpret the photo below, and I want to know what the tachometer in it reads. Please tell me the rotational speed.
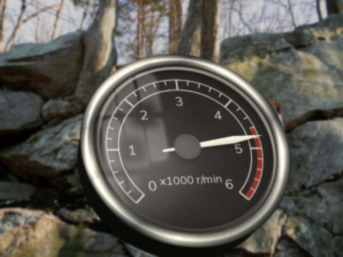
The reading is 4800 rpm
